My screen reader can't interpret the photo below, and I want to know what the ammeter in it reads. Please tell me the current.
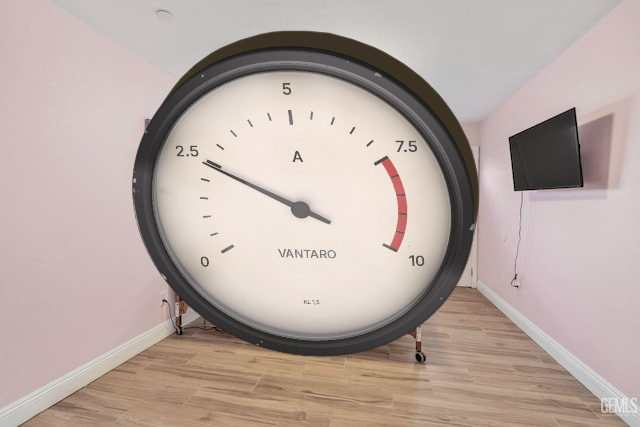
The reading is 2.5 A
